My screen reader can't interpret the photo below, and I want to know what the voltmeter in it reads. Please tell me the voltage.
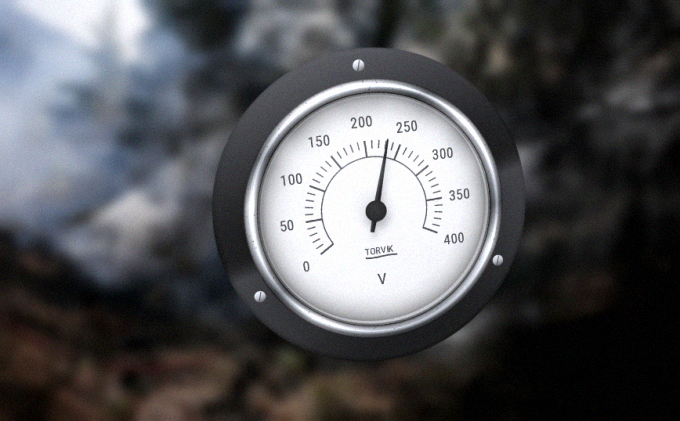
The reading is 230 V
